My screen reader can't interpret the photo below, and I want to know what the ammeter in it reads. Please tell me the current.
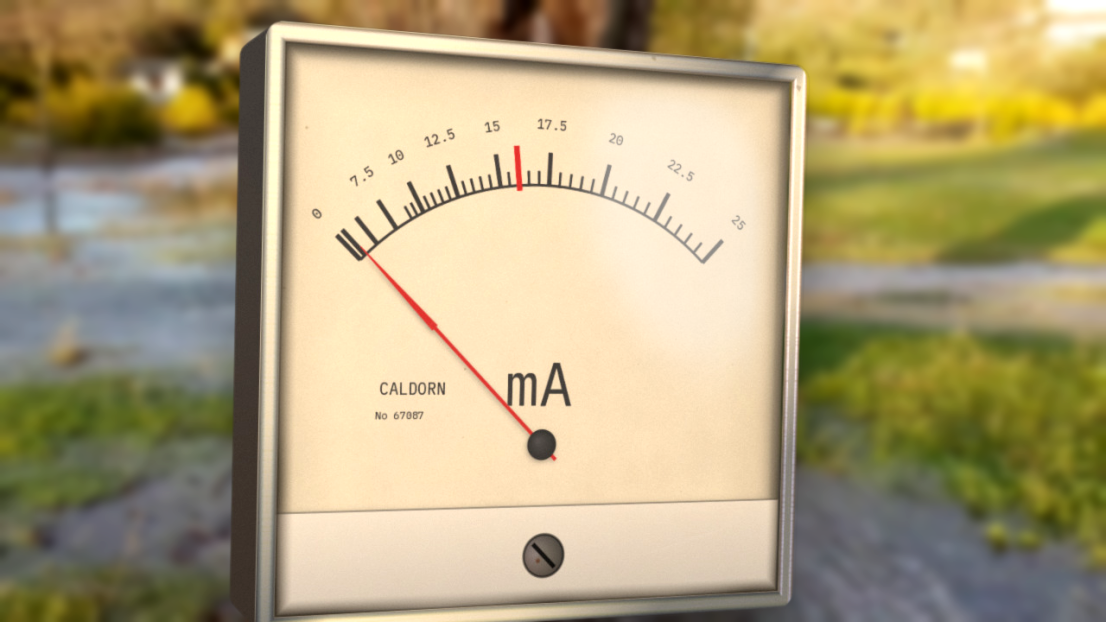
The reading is 2.5 mA
